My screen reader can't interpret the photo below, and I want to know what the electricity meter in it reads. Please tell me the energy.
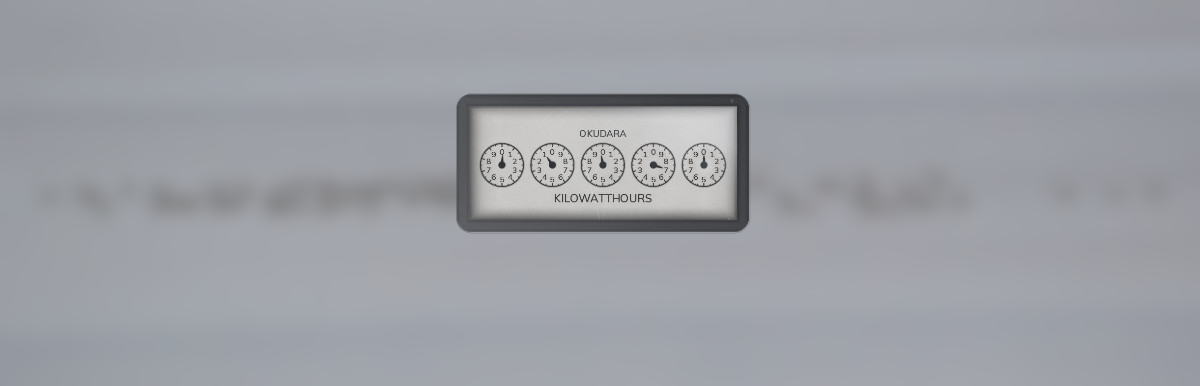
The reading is 970 kWh
